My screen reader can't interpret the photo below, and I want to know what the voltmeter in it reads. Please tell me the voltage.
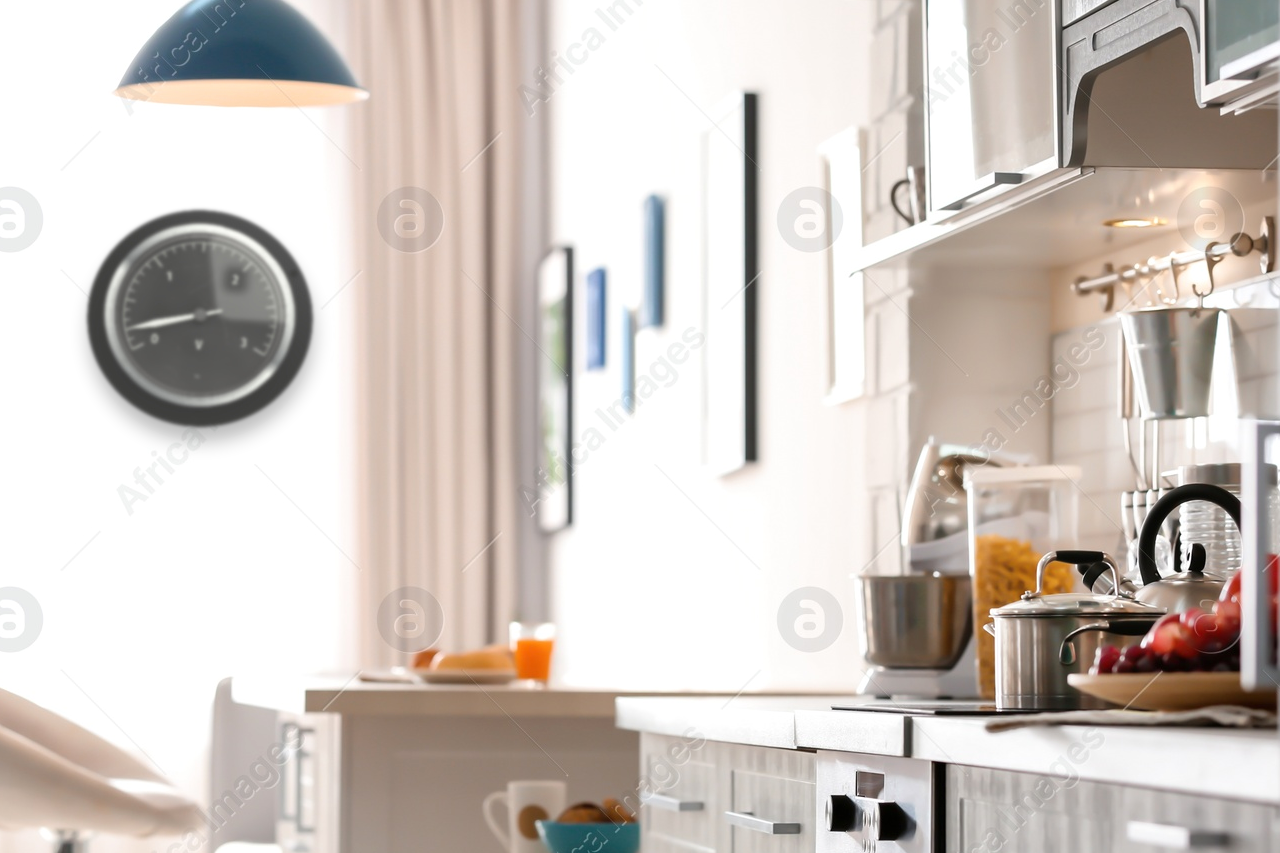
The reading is 0.2 V
